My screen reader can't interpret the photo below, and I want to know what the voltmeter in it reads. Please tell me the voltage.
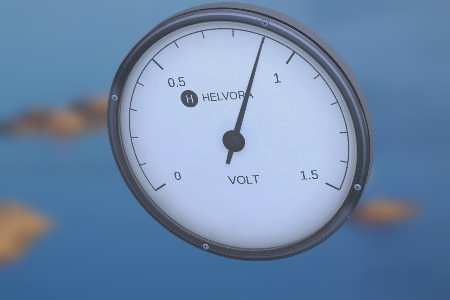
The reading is 0.9 V
